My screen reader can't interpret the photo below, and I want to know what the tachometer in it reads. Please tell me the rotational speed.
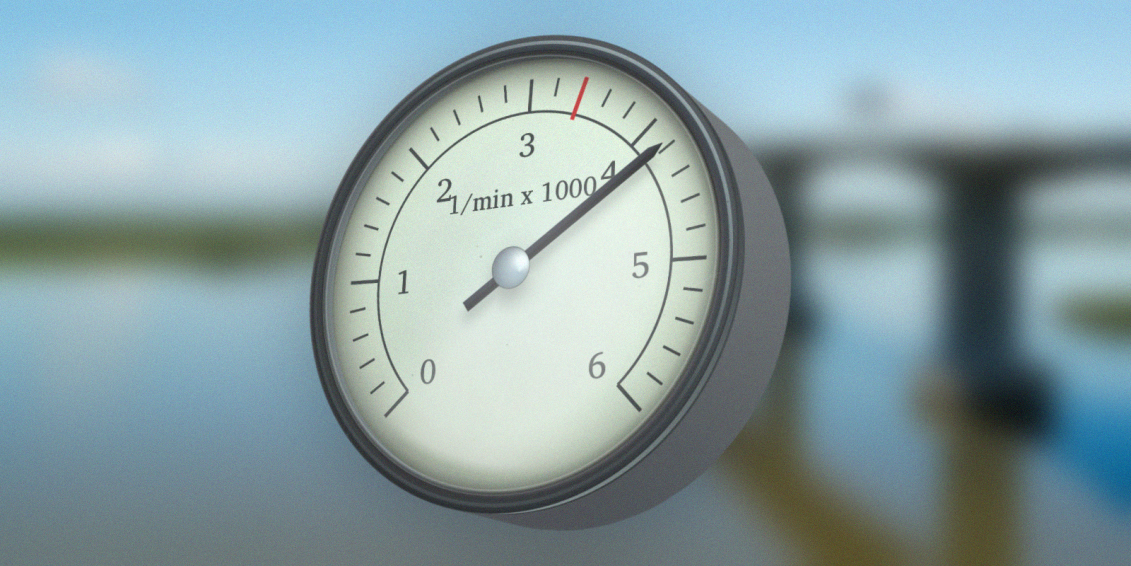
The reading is 4200 rpm
